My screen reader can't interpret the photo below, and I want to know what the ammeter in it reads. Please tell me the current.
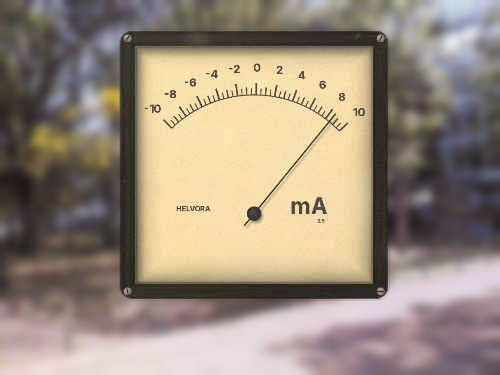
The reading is 8.5 mA
